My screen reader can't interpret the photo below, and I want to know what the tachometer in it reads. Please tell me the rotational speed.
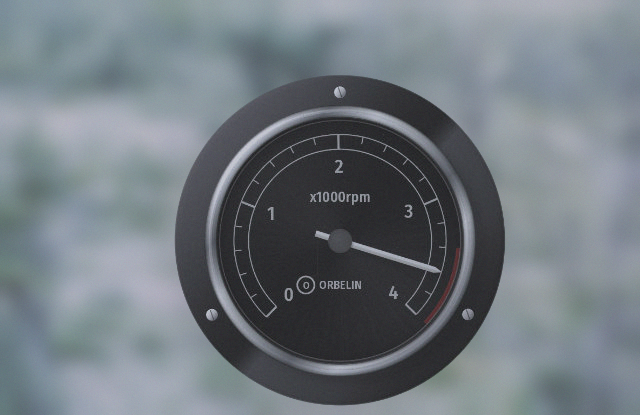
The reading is 3600 rpm
